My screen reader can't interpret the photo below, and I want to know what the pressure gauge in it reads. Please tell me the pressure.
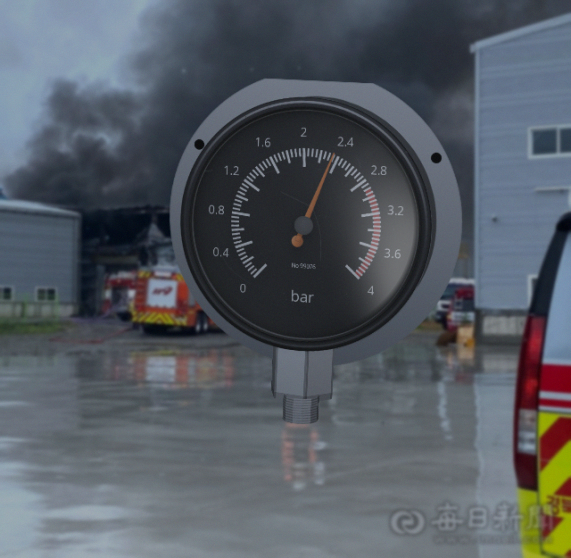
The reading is 2.35 bar
